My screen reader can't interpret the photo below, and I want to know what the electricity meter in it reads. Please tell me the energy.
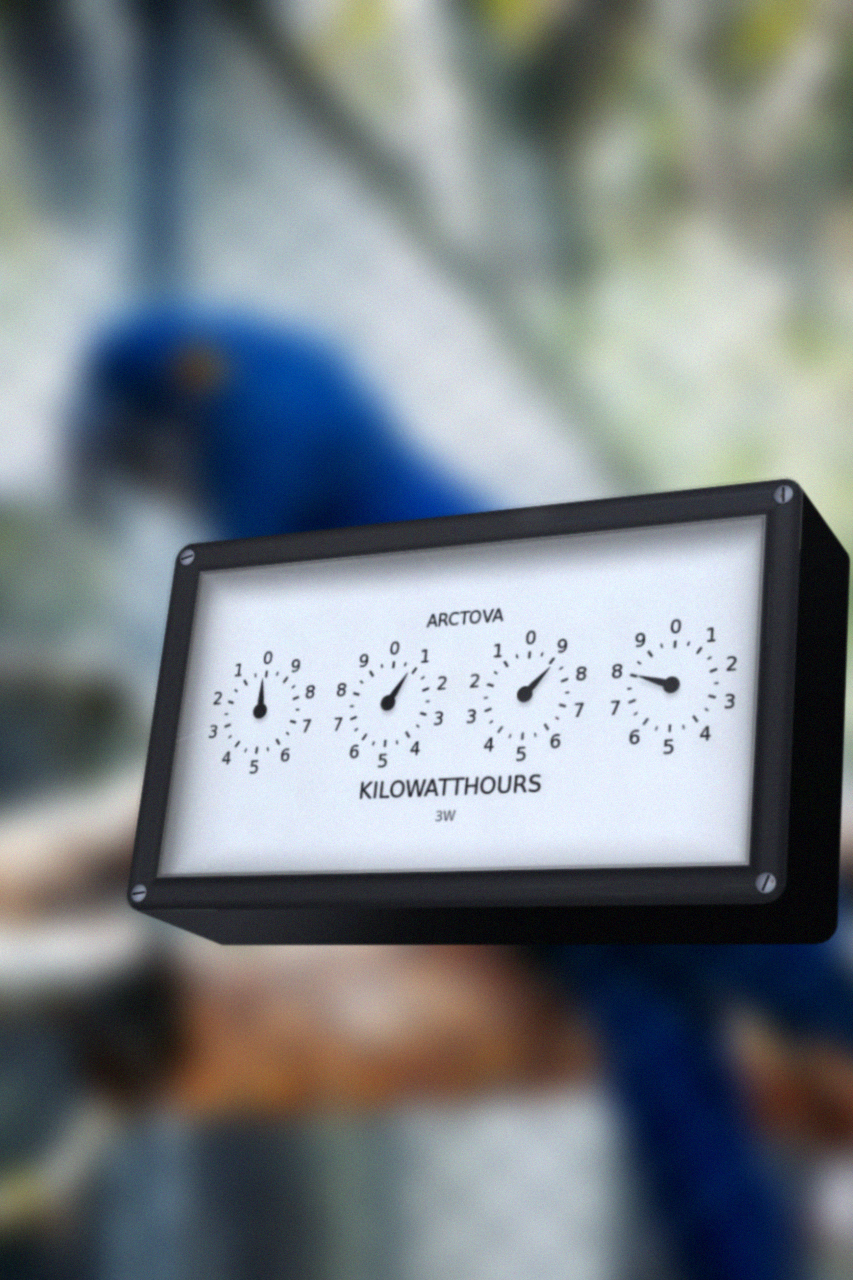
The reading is 88 kWh
